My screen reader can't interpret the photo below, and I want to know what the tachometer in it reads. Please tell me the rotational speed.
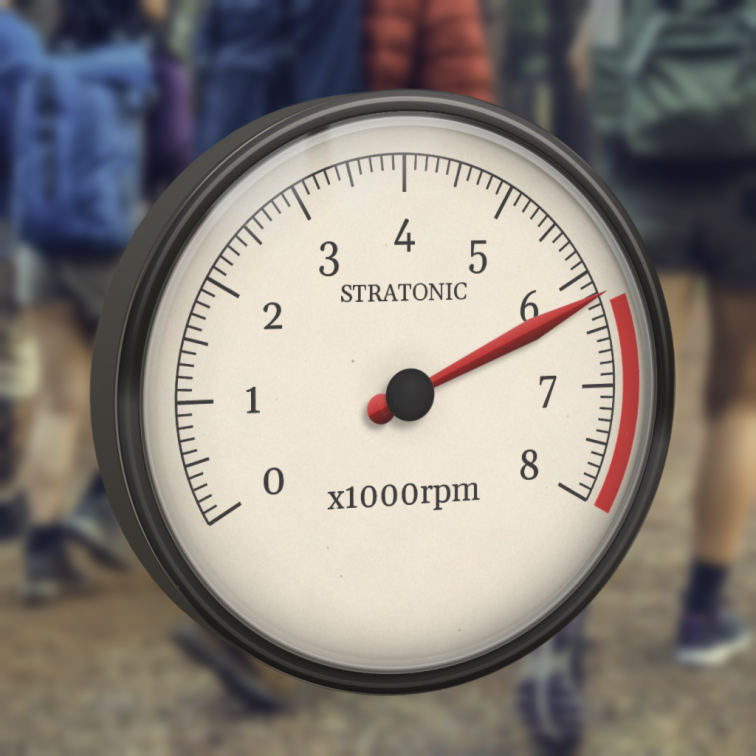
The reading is 6200 rpm
